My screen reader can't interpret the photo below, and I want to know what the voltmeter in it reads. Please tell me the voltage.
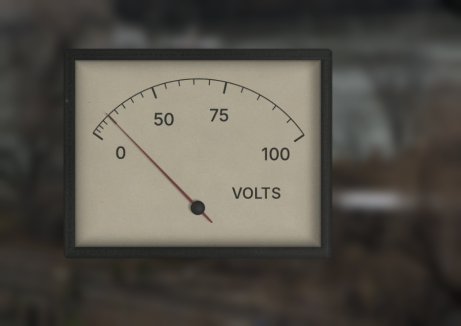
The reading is 25 V
